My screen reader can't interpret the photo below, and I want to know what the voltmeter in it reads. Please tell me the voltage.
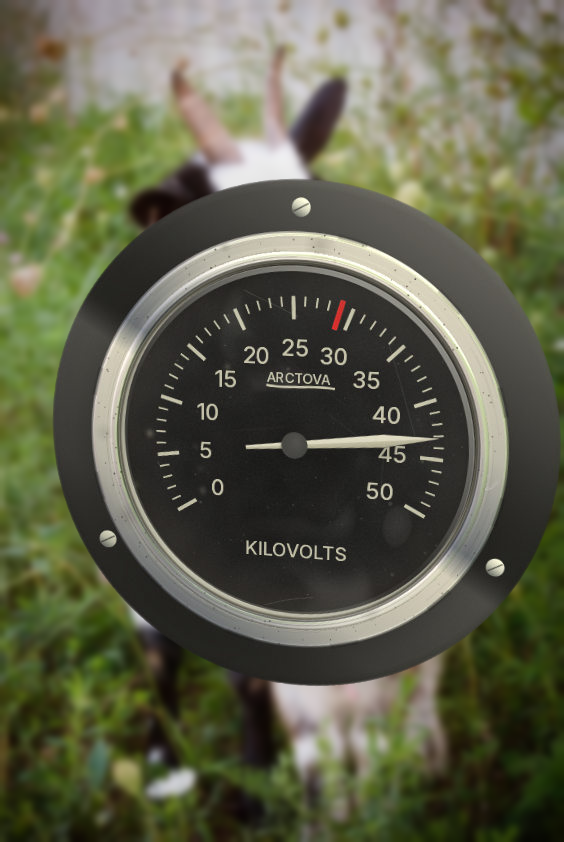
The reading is 43 kV
